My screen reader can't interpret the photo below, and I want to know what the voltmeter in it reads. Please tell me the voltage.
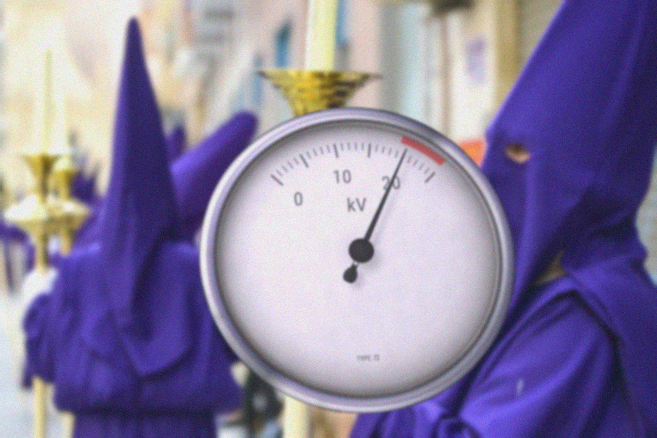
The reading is 20 kV
